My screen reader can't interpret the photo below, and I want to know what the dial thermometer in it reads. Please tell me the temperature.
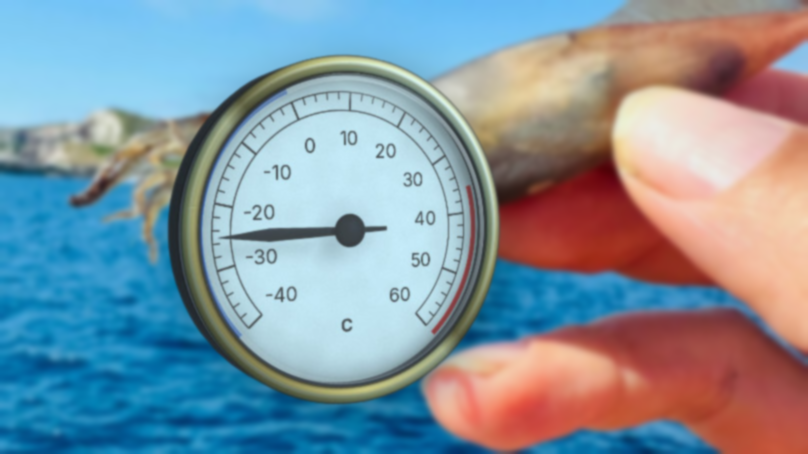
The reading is -25 °C
